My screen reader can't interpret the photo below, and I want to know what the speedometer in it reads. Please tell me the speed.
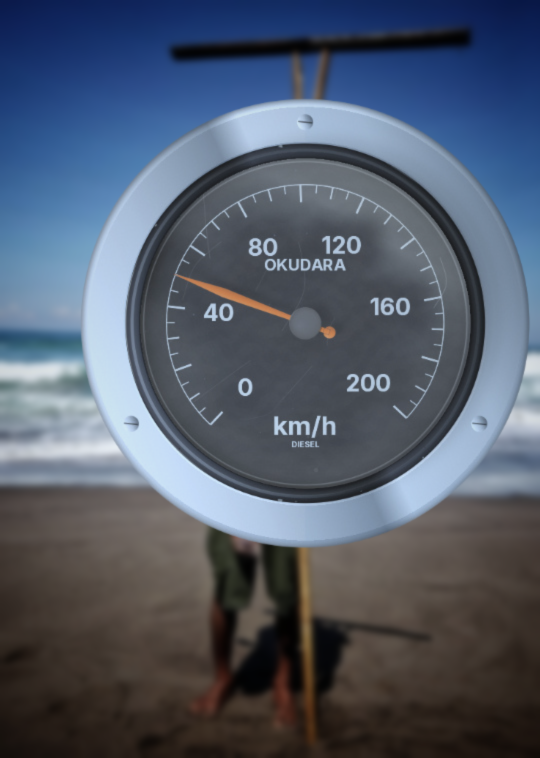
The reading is 50 km/h
